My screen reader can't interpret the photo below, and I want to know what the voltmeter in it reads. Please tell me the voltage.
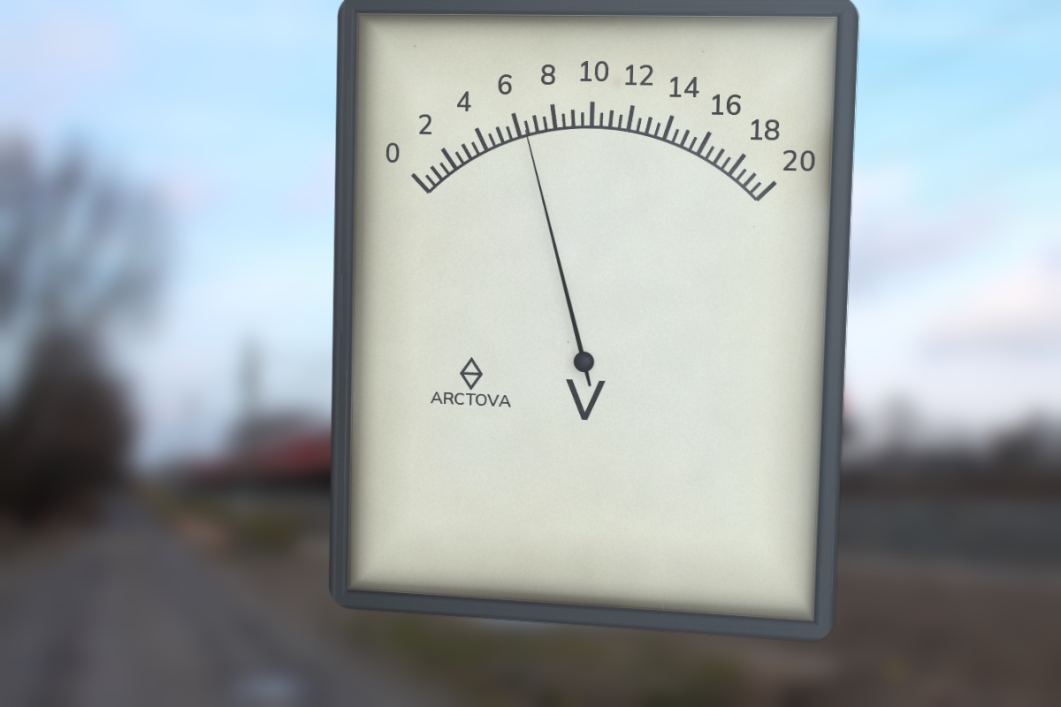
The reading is 6.5 V
